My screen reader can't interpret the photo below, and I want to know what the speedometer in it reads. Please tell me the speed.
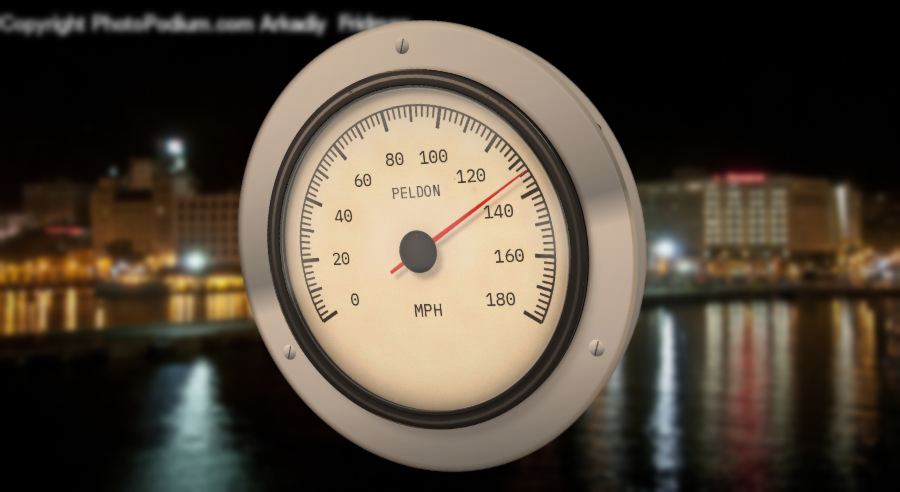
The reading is 134 mph
